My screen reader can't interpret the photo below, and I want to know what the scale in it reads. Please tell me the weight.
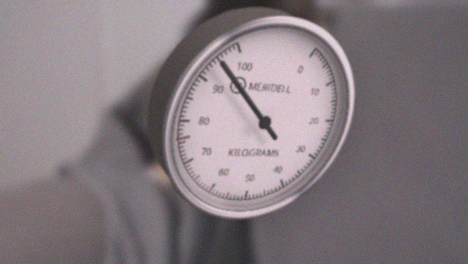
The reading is 95 kg
